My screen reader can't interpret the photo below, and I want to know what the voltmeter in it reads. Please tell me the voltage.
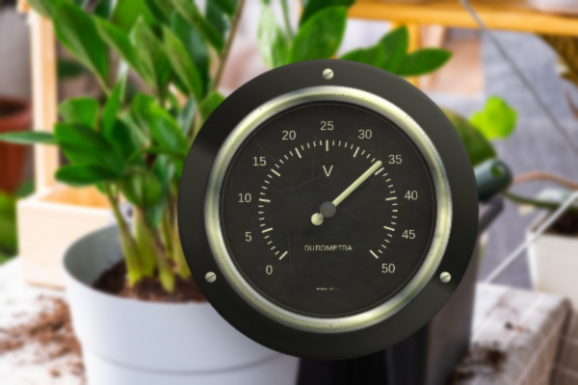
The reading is 34 V
